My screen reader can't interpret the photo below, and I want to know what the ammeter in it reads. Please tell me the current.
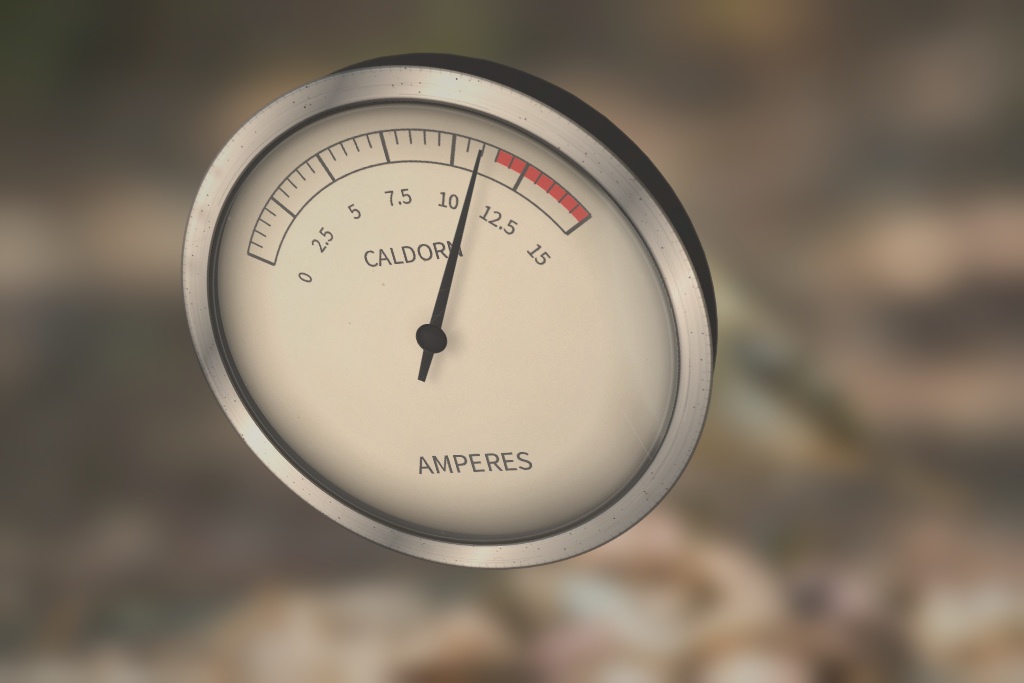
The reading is 11 A
